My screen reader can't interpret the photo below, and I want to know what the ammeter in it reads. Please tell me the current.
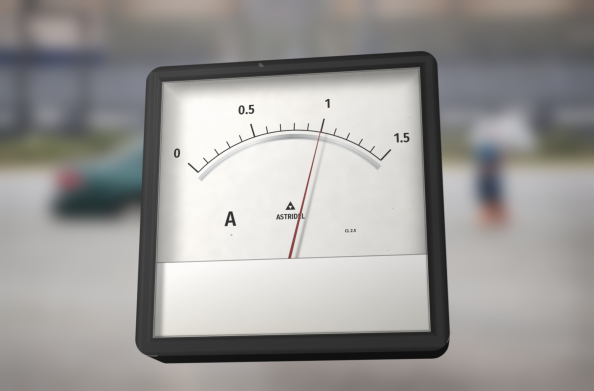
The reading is 1 A
